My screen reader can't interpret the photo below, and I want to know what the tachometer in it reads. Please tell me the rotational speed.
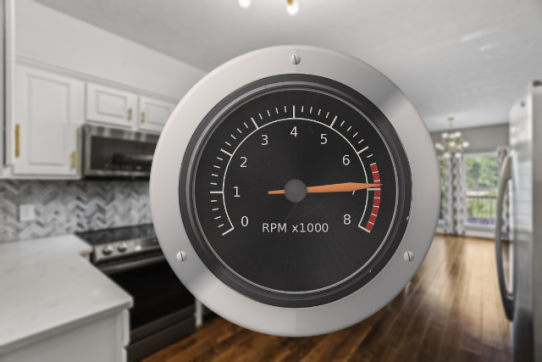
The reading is 6900 rpm
